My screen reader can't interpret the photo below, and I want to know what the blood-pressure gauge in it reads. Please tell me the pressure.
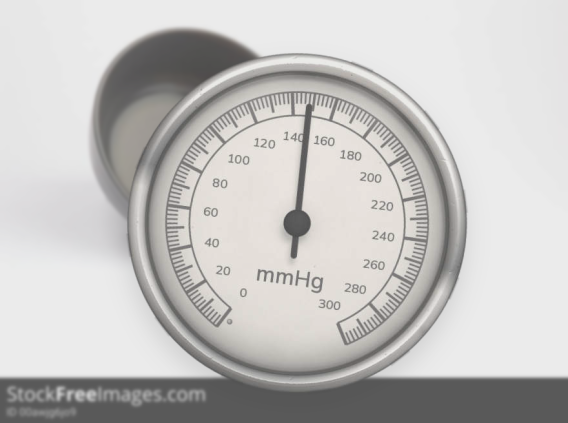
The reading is 148 mmHg
